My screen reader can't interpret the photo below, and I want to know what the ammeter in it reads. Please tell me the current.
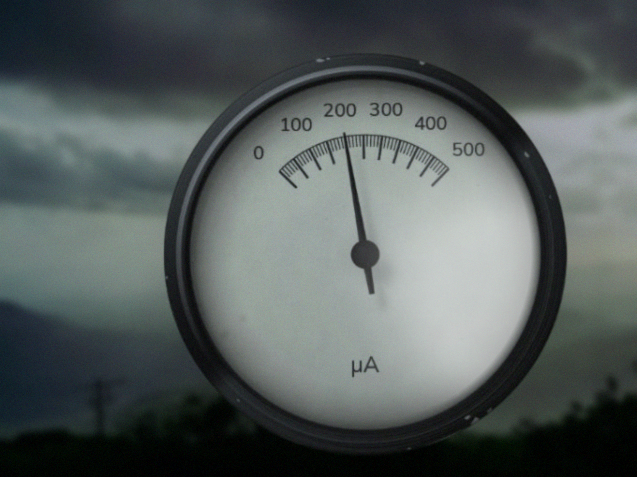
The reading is 200 µA
